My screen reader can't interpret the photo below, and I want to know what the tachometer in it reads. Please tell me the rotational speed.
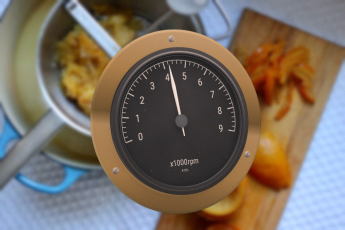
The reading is 4200 rpm
